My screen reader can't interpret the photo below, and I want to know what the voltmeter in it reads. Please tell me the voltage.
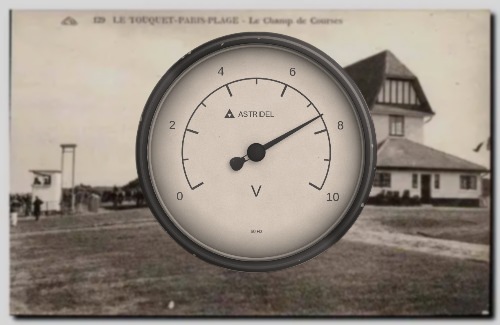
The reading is 7.5 V
